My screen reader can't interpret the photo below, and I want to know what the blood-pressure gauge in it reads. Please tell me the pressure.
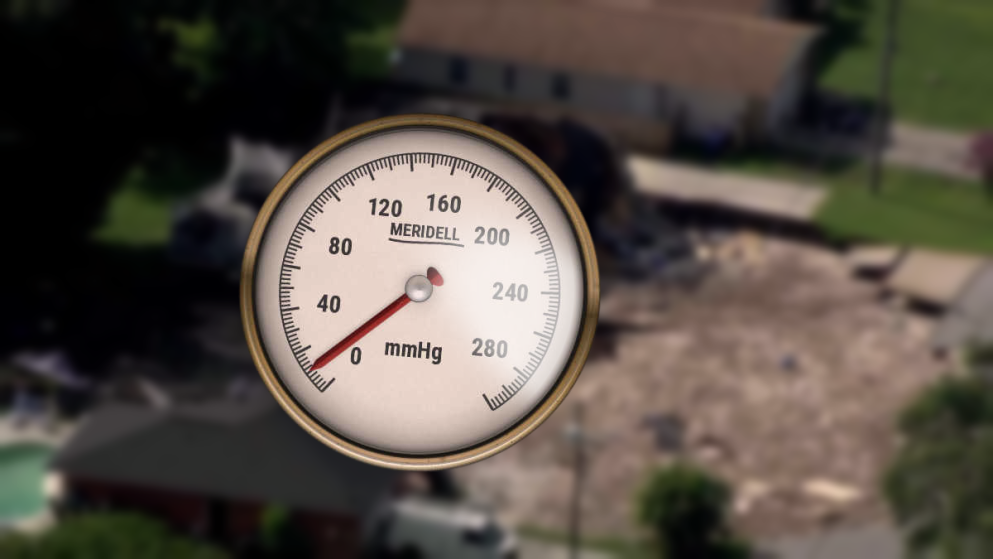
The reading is 10 mmHg
